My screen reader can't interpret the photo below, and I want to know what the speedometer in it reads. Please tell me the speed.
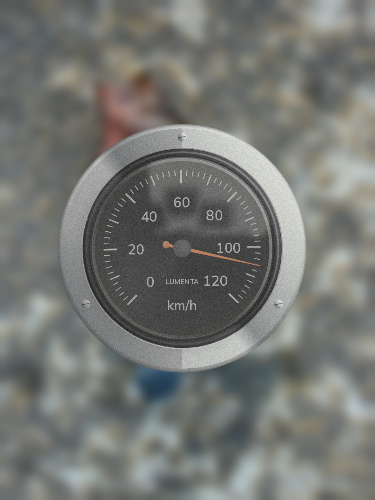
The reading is 106 km/h
